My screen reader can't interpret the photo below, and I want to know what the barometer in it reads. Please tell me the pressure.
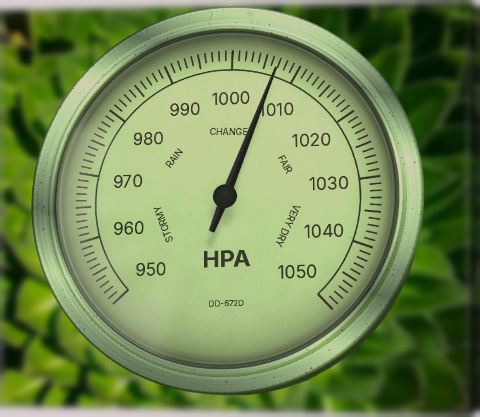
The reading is 1007 hPa
